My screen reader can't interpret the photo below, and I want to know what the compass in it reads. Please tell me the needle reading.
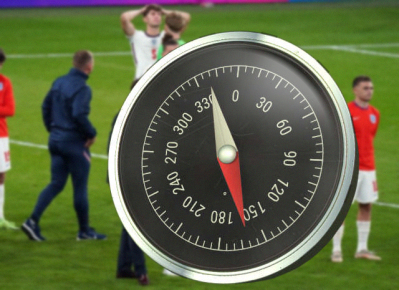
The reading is 160 °
